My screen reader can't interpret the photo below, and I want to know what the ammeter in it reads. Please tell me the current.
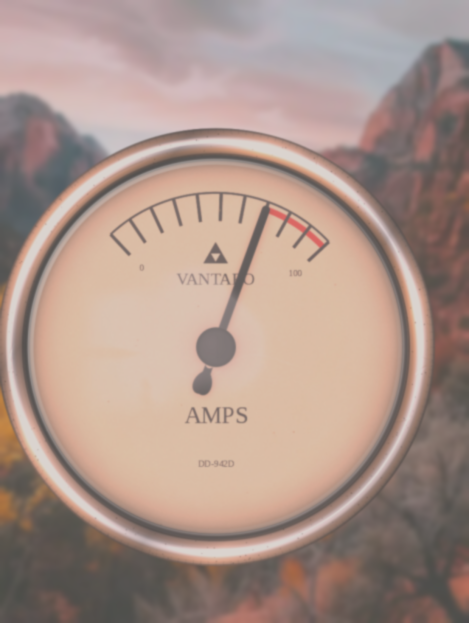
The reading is 70 A
